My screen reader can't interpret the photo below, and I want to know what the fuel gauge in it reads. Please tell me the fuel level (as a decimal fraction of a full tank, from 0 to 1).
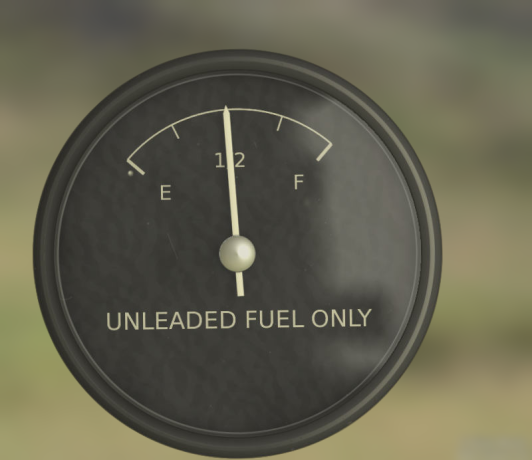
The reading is 0.5
